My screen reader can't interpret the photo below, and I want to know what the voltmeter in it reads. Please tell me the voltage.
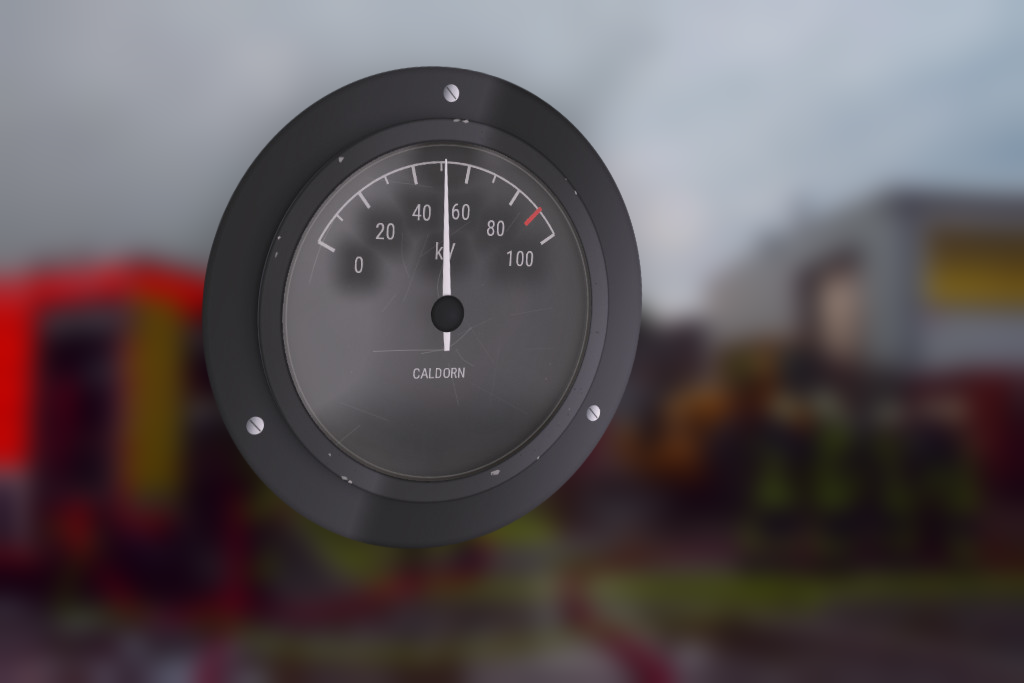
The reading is 50 kV
